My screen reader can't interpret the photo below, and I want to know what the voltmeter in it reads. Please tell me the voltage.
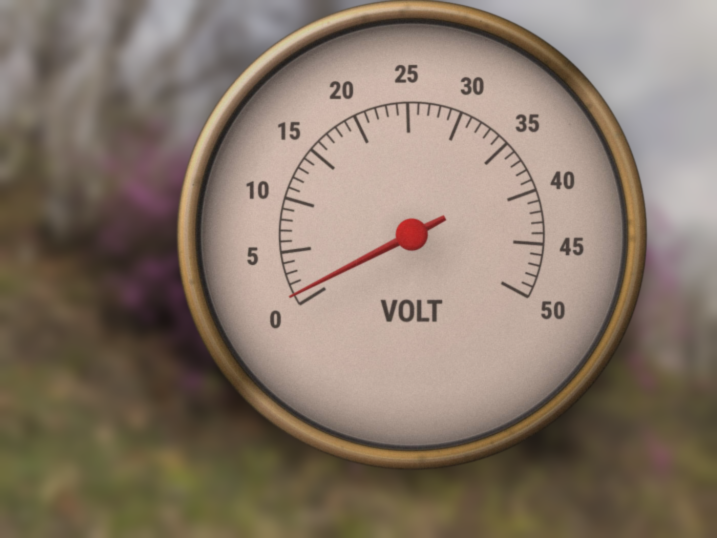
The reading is 1 V
